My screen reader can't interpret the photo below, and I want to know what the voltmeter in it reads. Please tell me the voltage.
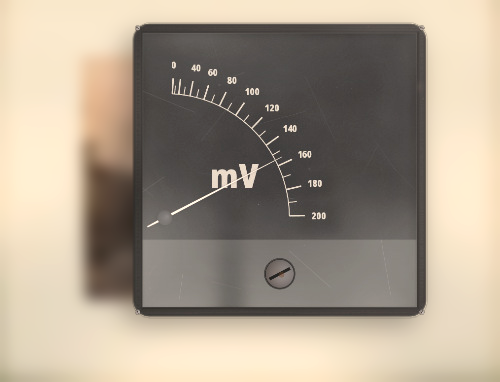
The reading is 155 mV
